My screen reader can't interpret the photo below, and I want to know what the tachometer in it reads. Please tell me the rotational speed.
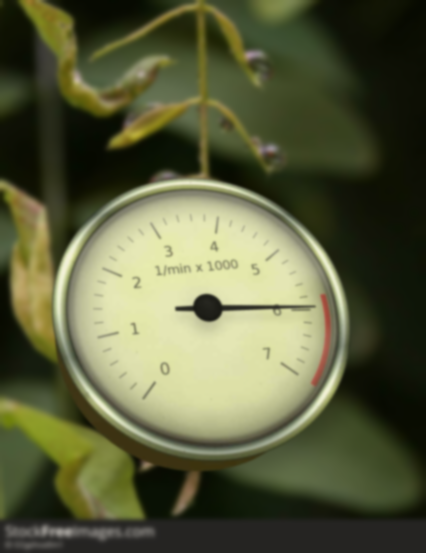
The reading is 6000 rpm
